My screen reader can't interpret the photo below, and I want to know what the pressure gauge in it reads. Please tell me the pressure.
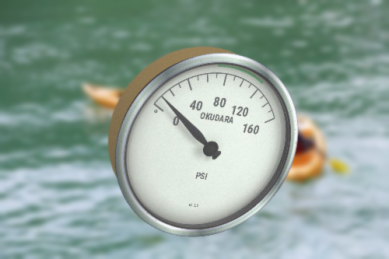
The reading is 10 psi
